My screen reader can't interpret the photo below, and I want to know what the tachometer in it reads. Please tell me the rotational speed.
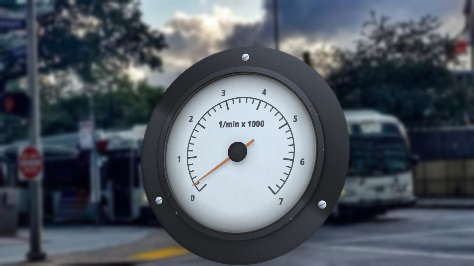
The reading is 200 rpm
